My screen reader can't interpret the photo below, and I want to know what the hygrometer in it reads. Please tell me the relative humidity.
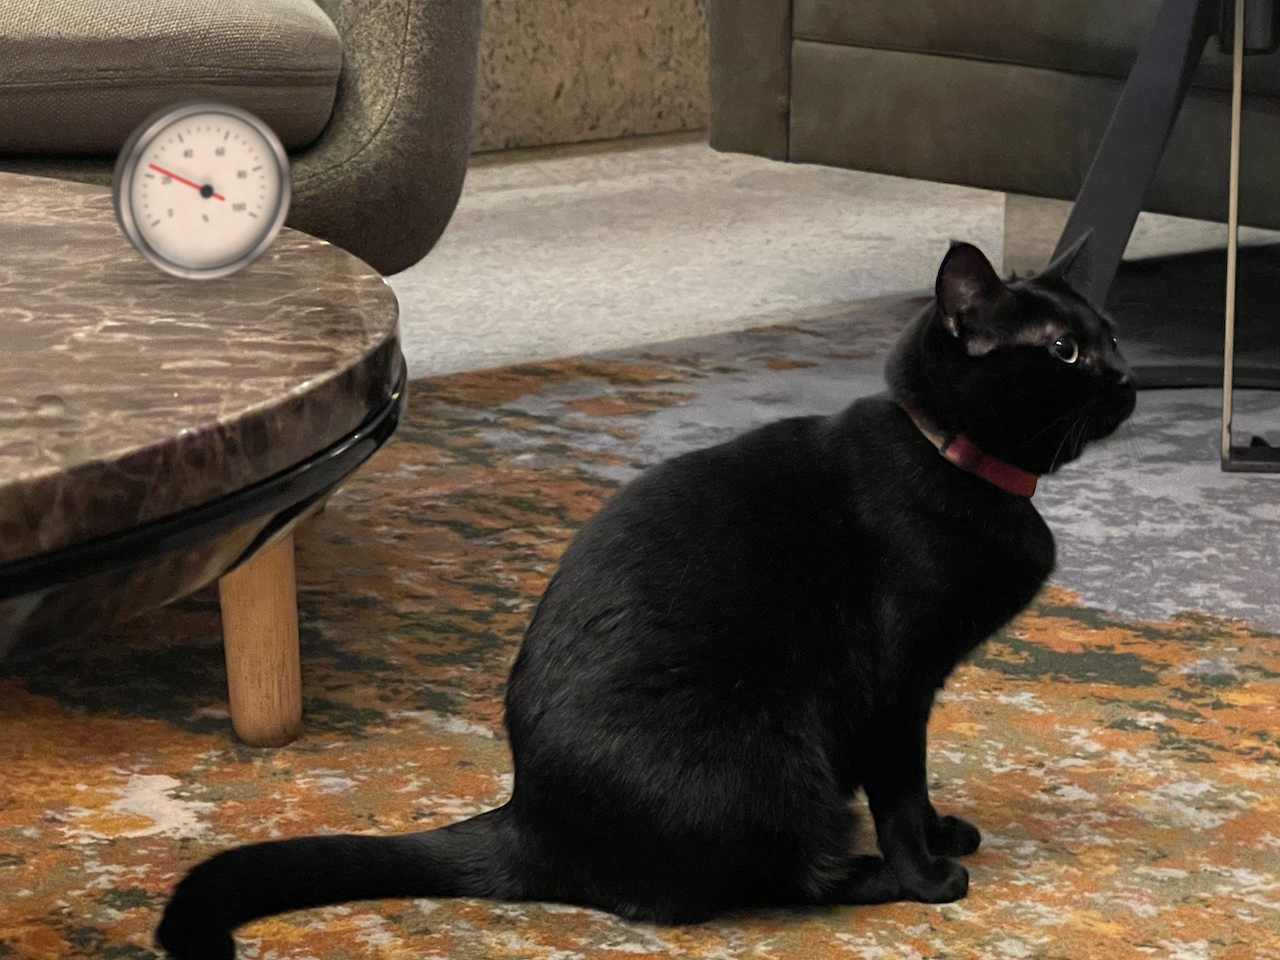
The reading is 24 %
